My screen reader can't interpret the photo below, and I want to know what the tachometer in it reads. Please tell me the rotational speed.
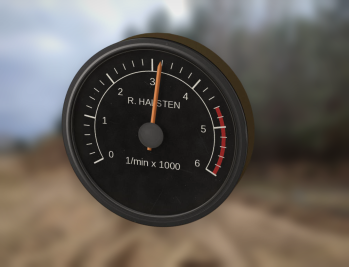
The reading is 3200 rpm
